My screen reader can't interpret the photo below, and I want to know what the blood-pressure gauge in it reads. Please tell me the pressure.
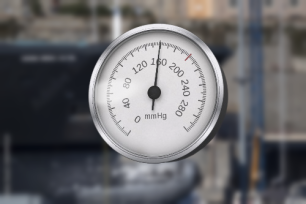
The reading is 160 mmHg
